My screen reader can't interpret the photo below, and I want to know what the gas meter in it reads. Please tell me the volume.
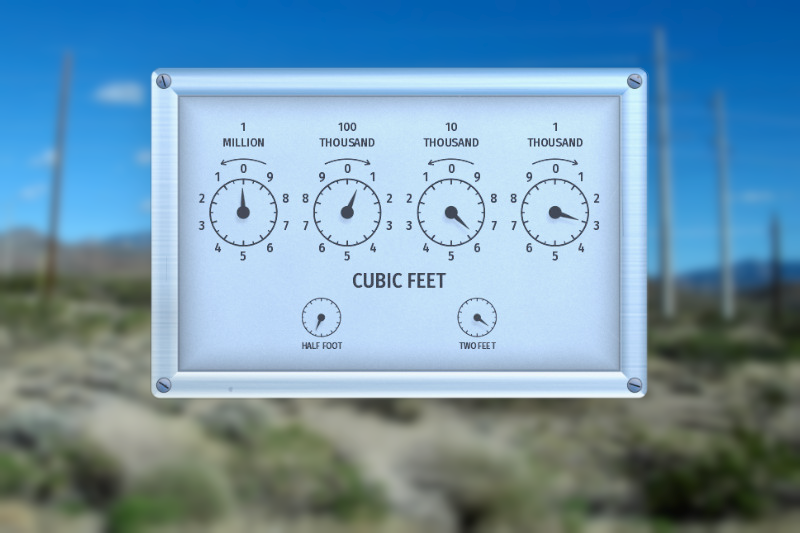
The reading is 6300 ft³
